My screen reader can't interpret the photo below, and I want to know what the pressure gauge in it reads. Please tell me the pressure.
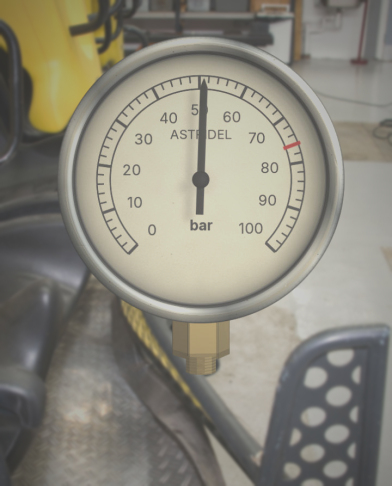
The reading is 51 bar
